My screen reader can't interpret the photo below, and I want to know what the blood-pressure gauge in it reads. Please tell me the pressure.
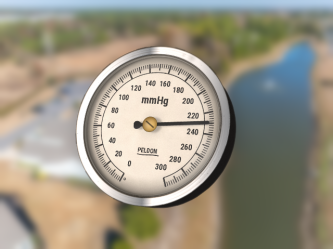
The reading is 230 mmHg
